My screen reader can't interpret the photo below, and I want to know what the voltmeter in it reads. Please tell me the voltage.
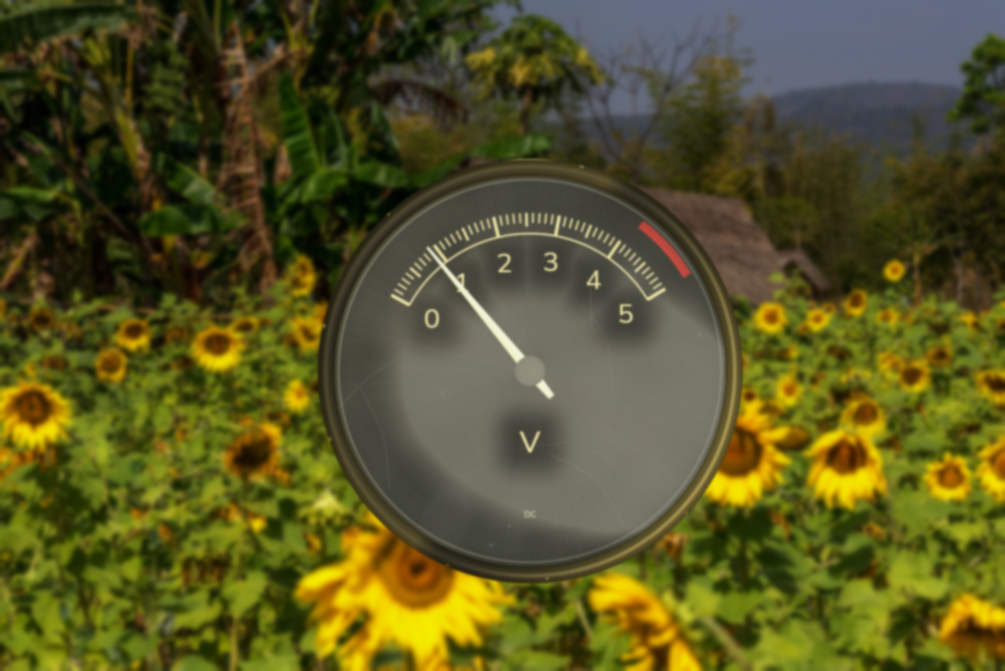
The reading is 0.9 V
